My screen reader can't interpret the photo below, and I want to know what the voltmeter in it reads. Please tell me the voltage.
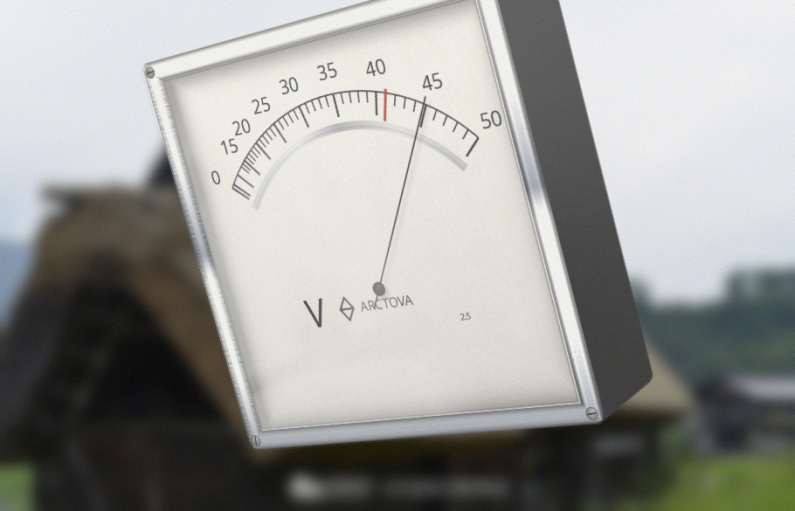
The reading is 45 V
